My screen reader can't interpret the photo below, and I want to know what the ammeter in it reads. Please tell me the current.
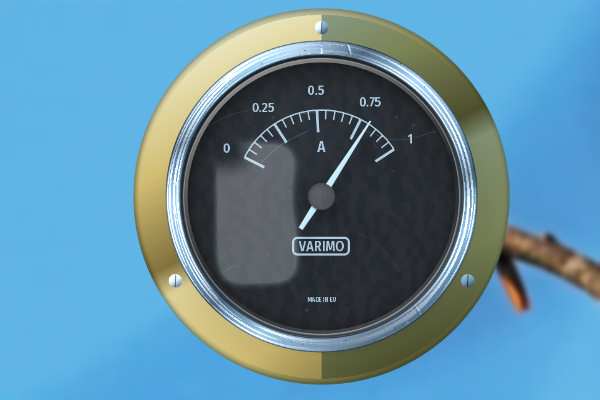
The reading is 0.8 A
